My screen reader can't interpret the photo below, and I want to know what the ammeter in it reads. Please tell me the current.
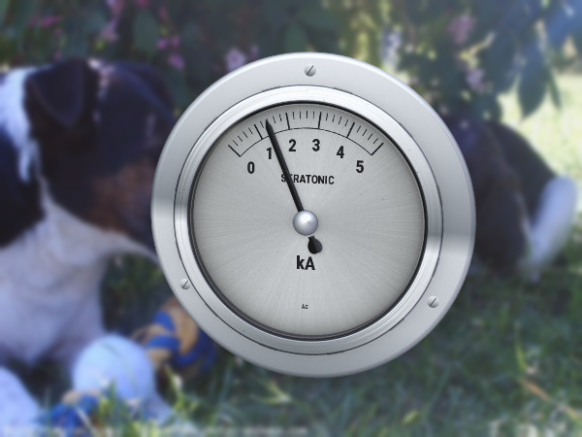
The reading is 1.4 kA
